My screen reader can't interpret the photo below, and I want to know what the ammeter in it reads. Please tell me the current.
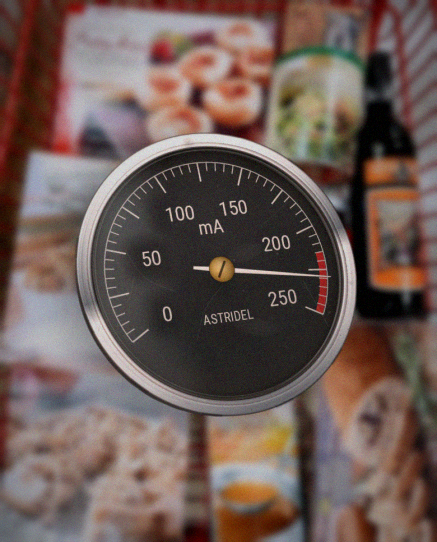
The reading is 230 mA
